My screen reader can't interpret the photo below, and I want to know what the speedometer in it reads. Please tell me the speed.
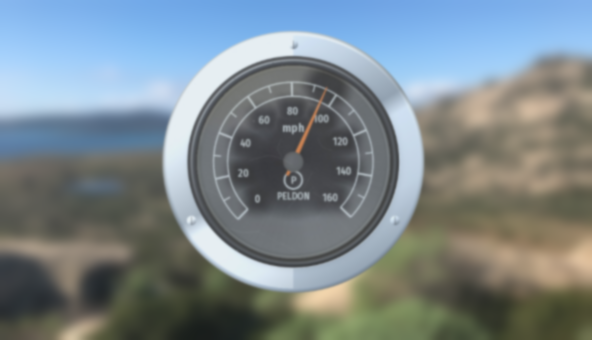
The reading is 95 mph
